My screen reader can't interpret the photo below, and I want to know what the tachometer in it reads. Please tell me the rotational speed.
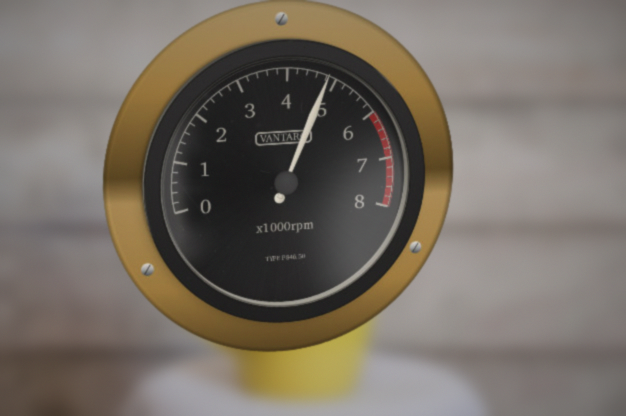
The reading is 4800 rpm
